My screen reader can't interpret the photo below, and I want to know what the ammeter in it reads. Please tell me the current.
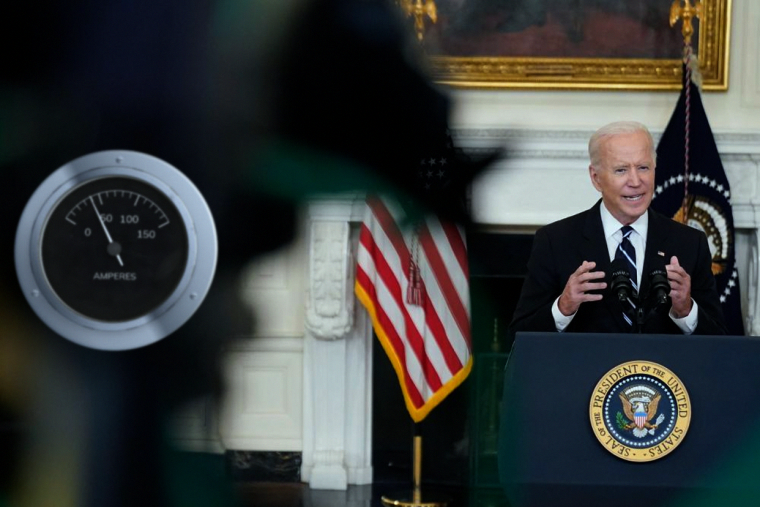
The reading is 40 A
